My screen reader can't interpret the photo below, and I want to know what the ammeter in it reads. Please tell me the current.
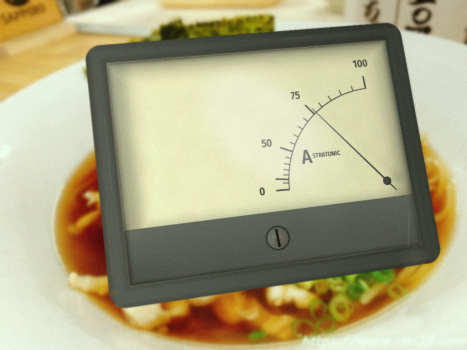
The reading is 75 A
